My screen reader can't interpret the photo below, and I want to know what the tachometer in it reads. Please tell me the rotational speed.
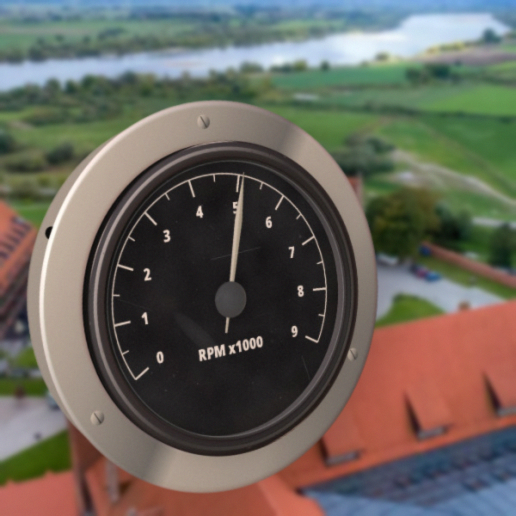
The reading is 5000 rpm
